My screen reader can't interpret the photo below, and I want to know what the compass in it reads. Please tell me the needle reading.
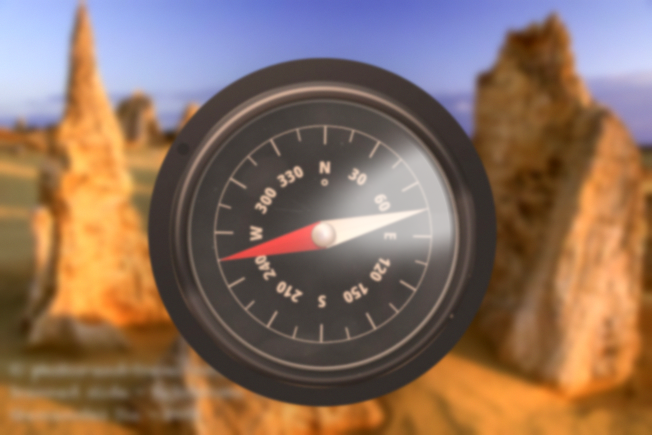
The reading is 255 °
